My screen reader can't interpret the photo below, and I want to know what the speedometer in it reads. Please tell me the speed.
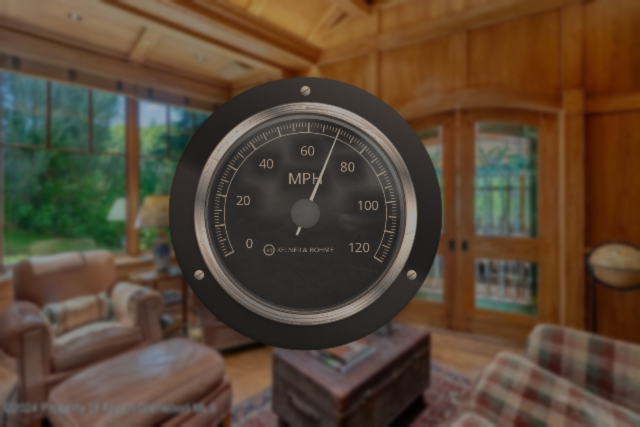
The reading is 70 mph
